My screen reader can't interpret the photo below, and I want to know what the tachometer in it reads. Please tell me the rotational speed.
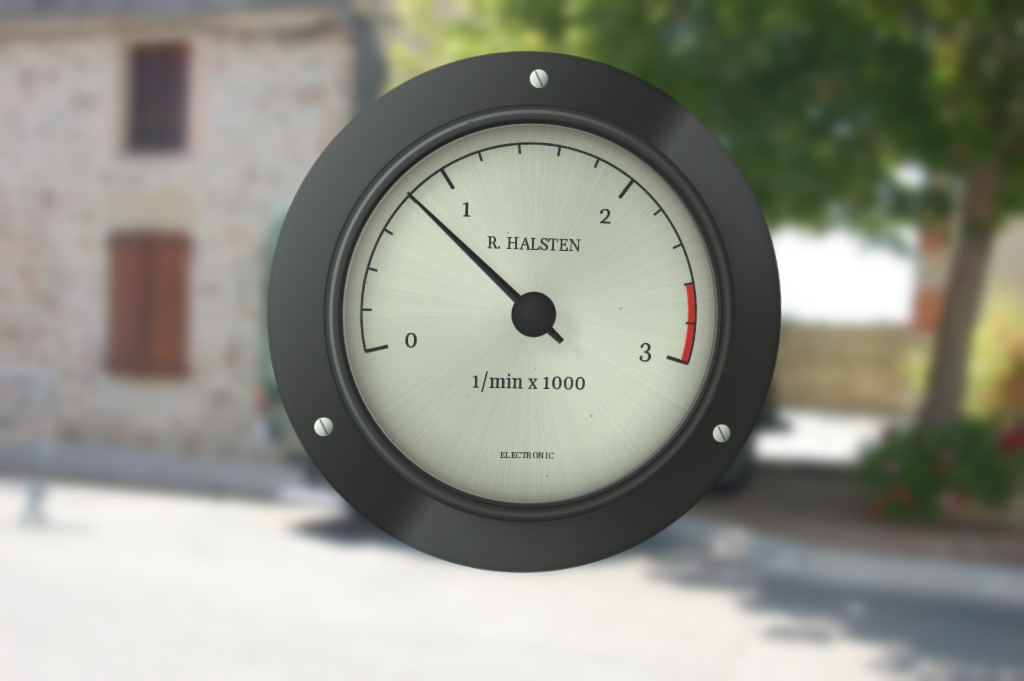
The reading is 800 rpm
